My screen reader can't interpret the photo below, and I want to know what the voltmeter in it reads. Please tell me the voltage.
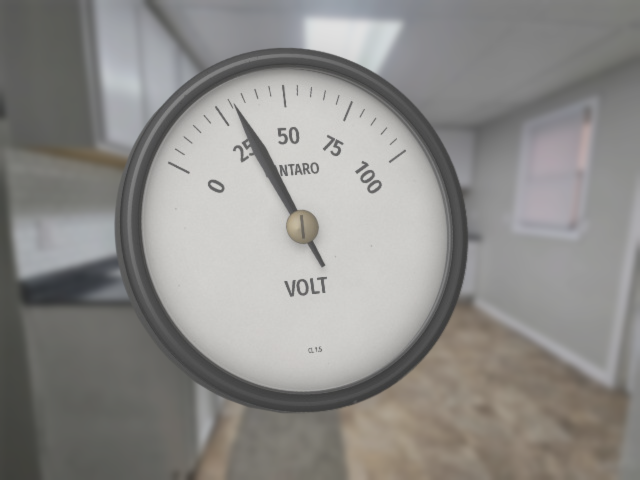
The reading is 30 V
